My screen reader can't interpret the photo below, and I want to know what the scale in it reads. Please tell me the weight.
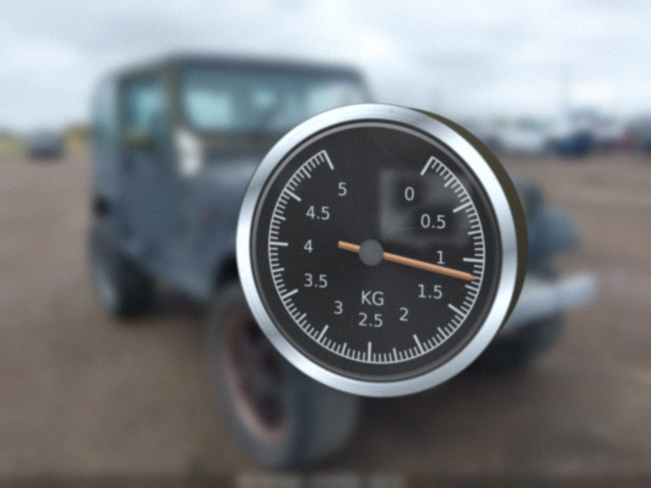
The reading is 1.15 kg
